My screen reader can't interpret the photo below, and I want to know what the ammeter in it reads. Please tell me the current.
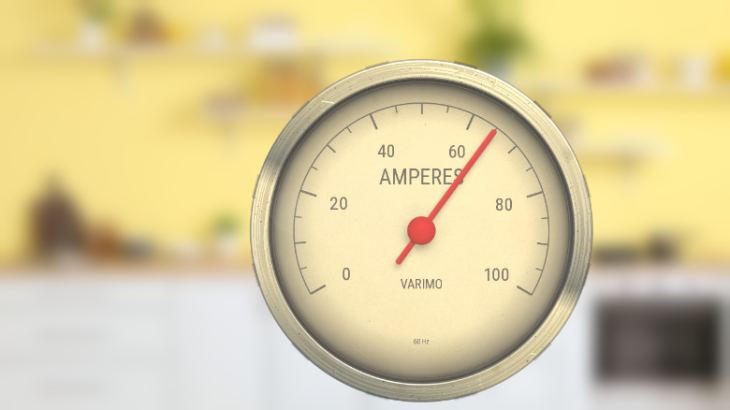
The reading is 65 A
